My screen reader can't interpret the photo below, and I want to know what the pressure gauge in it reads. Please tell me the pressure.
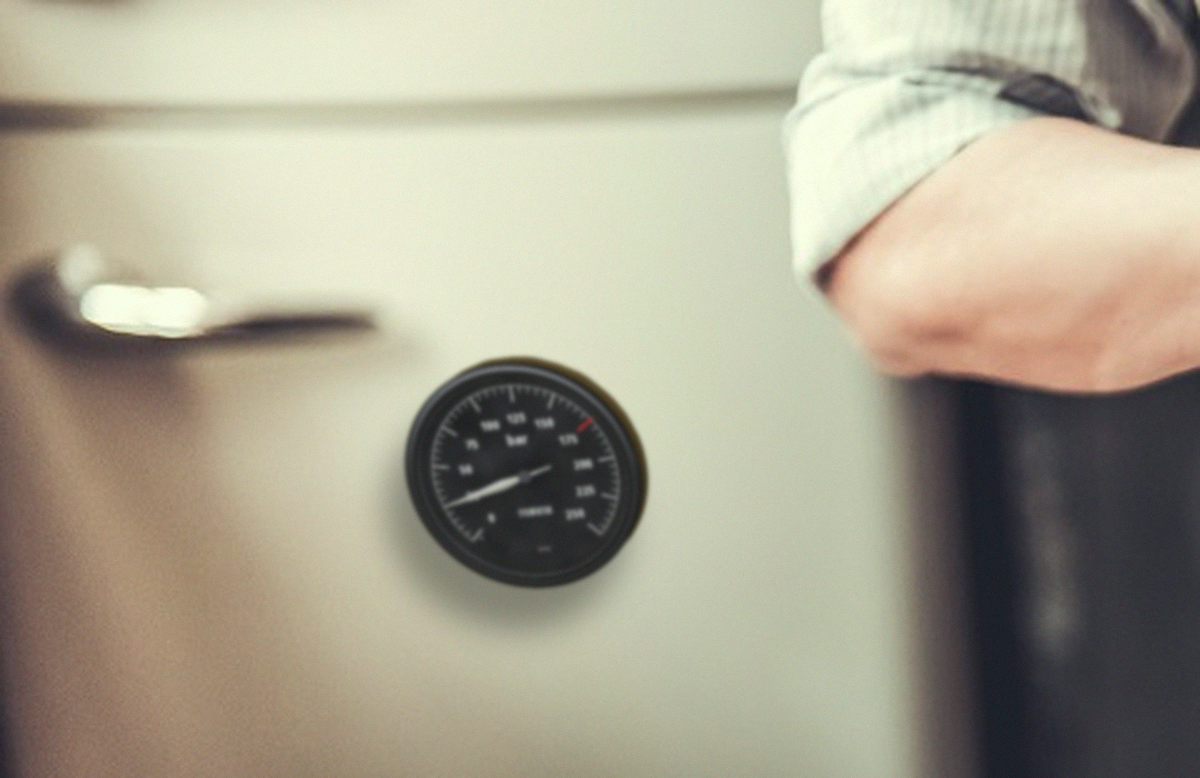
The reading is 25 bar
